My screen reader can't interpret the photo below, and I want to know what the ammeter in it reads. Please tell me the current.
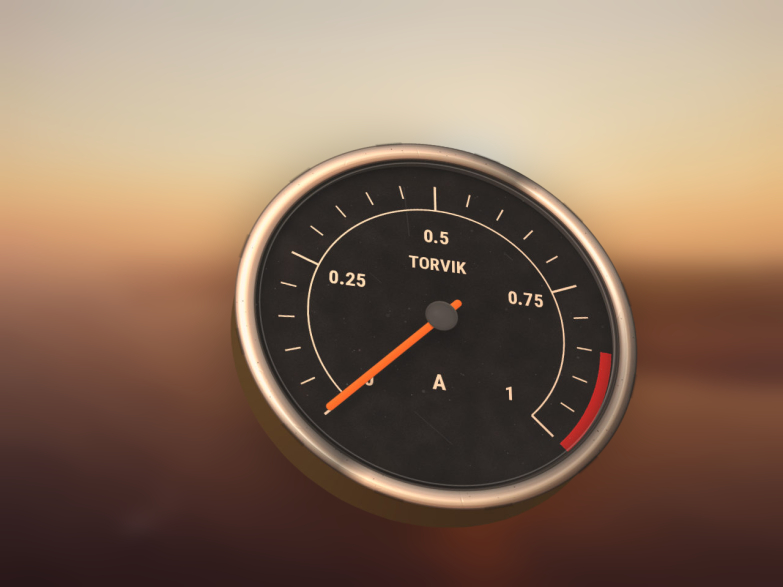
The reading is 0 A
